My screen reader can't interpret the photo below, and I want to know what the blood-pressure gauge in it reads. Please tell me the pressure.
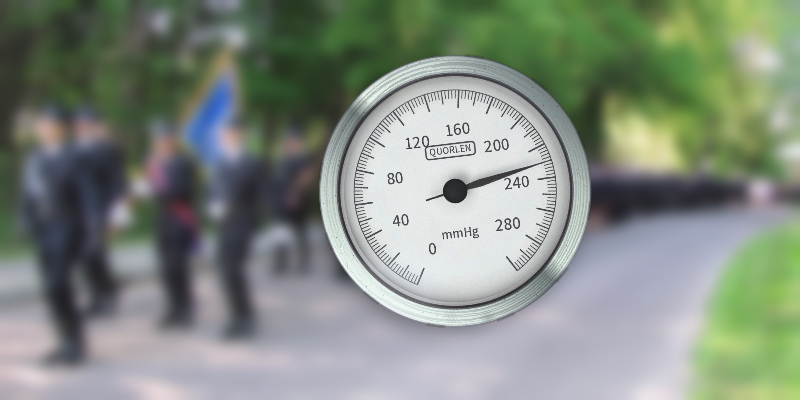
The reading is 230 mmHg
